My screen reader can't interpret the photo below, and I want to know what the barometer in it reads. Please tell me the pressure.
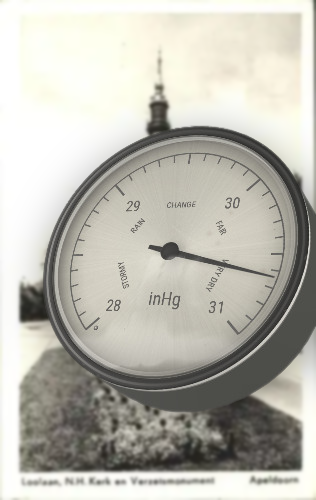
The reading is 30.65 inHg
